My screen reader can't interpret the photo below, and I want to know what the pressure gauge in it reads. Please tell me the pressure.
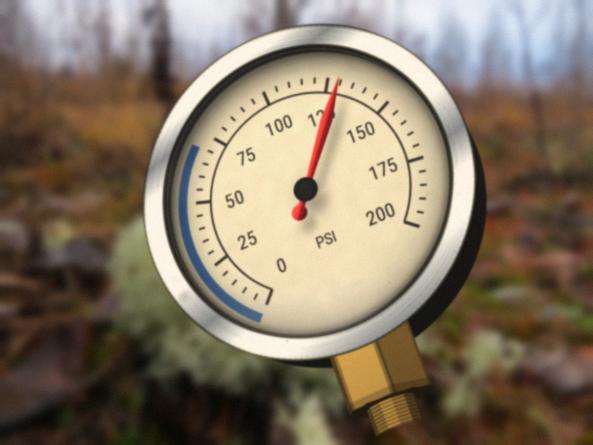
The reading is 130 psi
